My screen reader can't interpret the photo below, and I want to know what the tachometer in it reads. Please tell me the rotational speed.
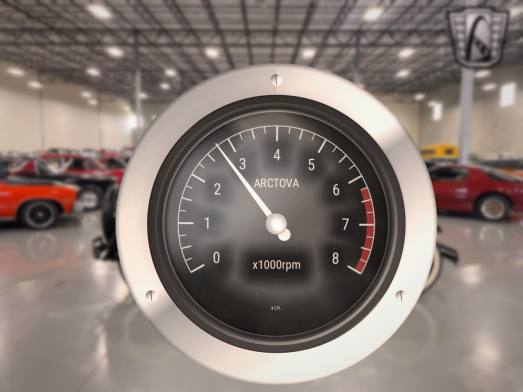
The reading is 2750 rpm
